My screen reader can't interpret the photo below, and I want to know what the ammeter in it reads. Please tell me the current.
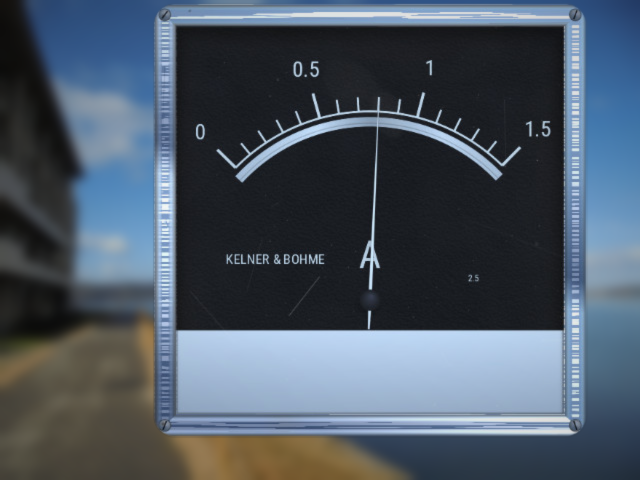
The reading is 0.8 A
